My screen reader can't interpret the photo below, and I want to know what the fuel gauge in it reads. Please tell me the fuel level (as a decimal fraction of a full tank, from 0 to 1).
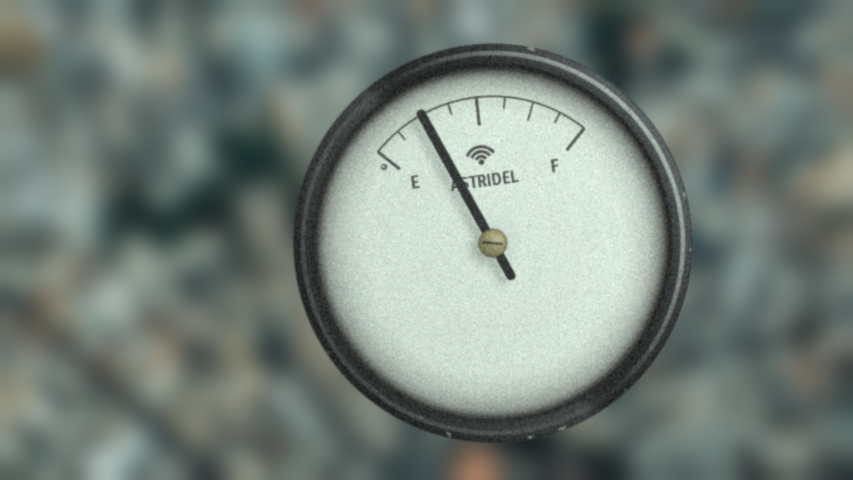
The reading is 0.25
